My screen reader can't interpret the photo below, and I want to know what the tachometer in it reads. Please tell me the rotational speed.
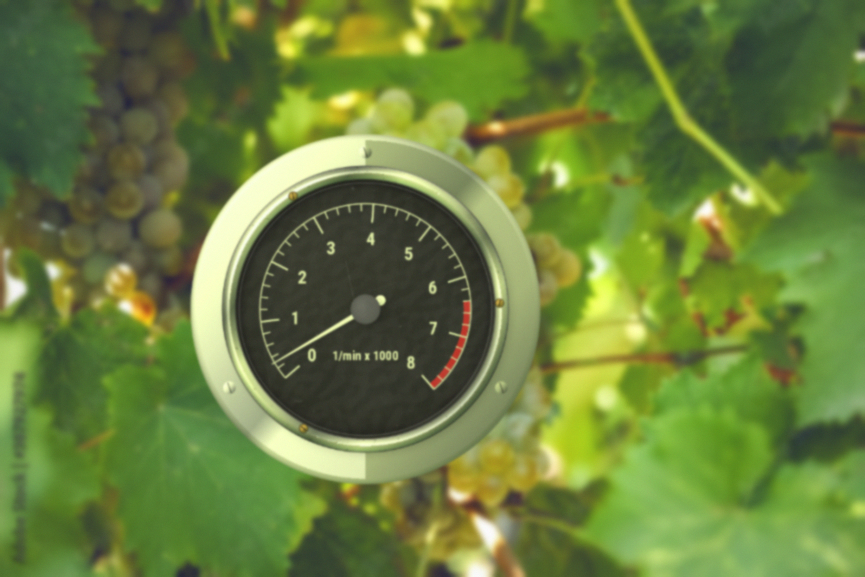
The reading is 300 rpm
